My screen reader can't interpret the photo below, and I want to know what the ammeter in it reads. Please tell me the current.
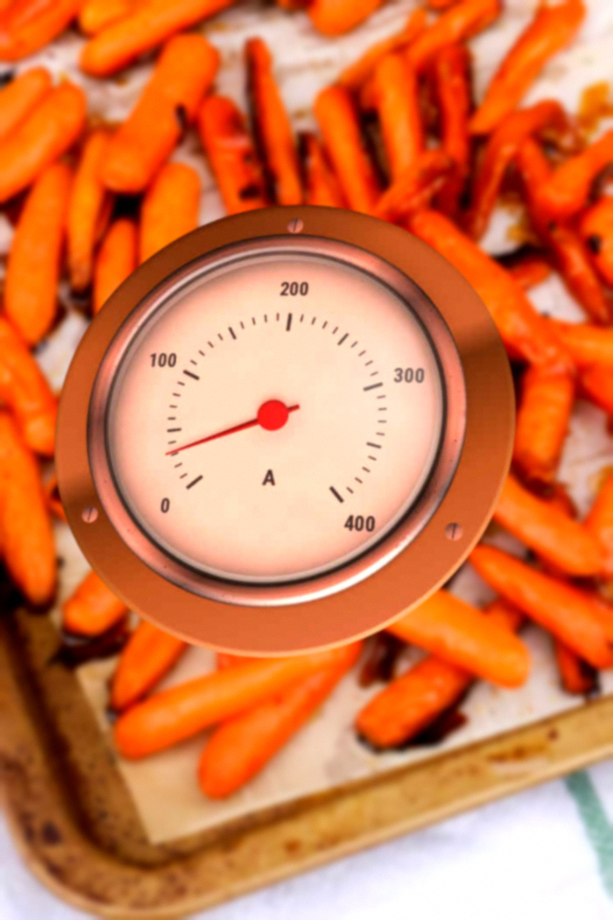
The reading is 30 A
